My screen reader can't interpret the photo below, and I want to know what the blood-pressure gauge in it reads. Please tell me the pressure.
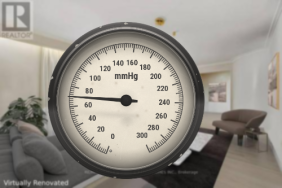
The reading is 70 mmHg
